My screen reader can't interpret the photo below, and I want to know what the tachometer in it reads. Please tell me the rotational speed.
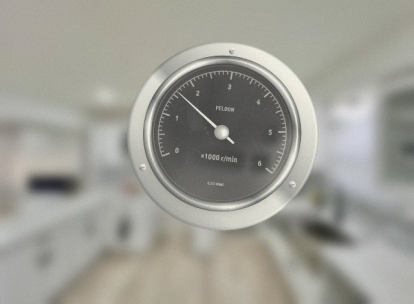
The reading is 1600 rpm
